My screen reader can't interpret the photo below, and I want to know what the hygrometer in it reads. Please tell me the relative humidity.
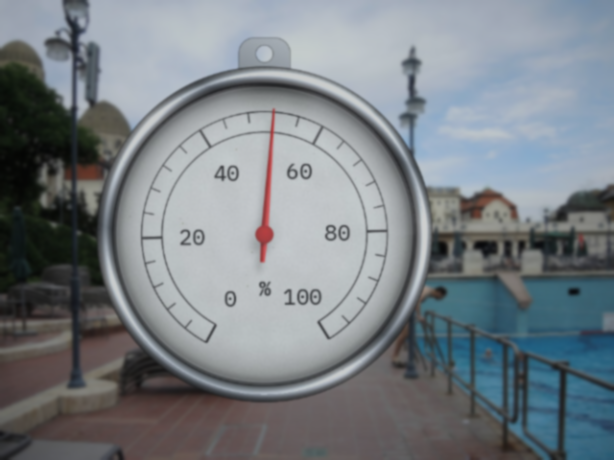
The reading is 52 %
